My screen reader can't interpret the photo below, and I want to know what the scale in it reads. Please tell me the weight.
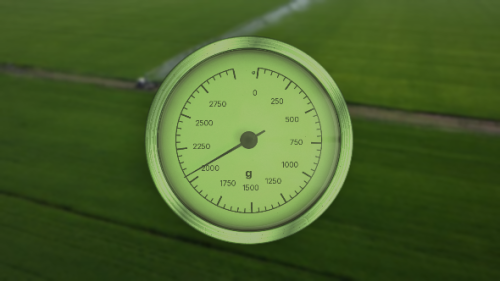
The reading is 2050 g
